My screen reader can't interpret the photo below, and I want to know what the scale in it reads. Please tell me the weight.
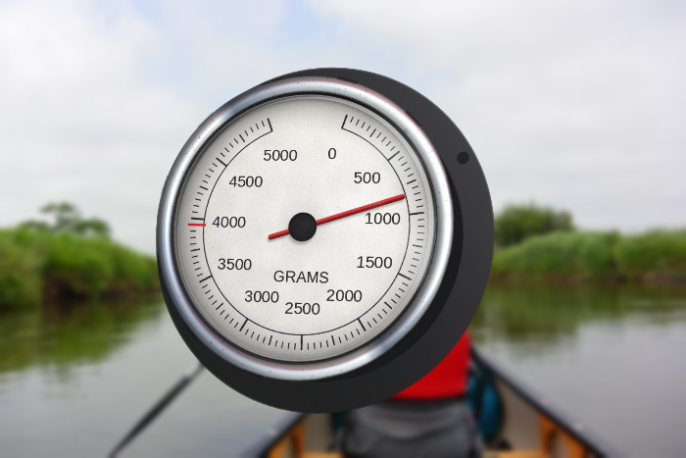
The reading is 850 g
